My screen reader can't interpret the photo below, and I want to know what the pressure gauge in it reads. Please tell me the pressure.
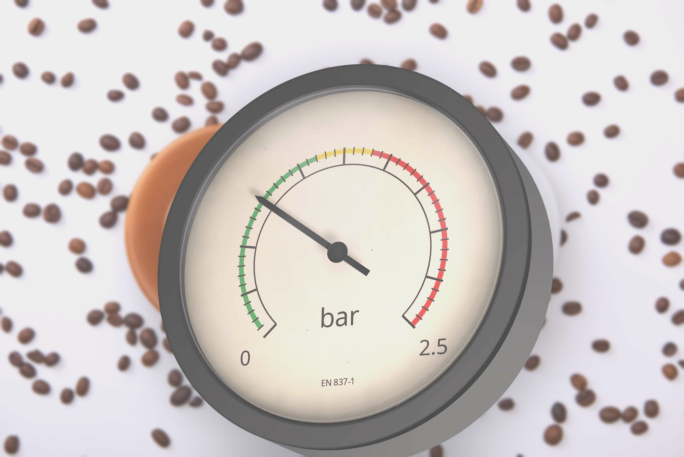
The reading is 0.75 bar
